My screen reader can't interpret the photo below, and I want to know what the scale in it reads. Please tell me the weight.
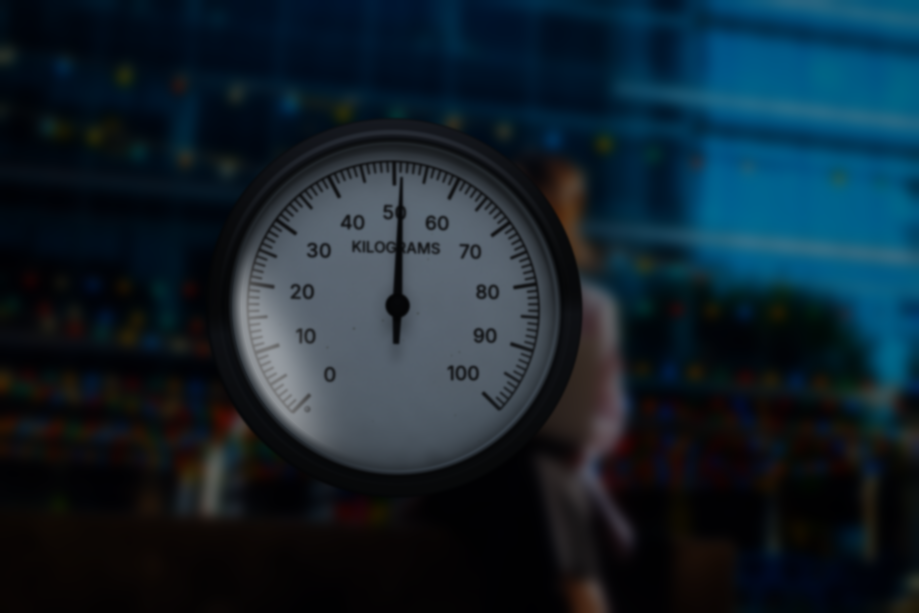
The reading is 51 kg
